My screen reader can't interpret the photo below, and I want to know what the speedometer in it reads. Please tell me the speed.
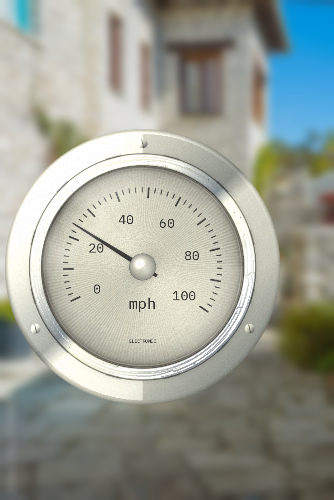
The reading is 24 mph
